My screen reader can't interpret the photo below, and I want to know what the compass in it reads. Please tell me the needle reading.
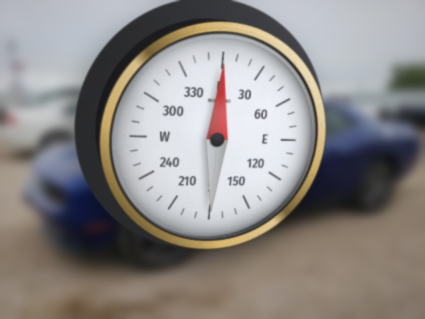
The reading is 0 °
